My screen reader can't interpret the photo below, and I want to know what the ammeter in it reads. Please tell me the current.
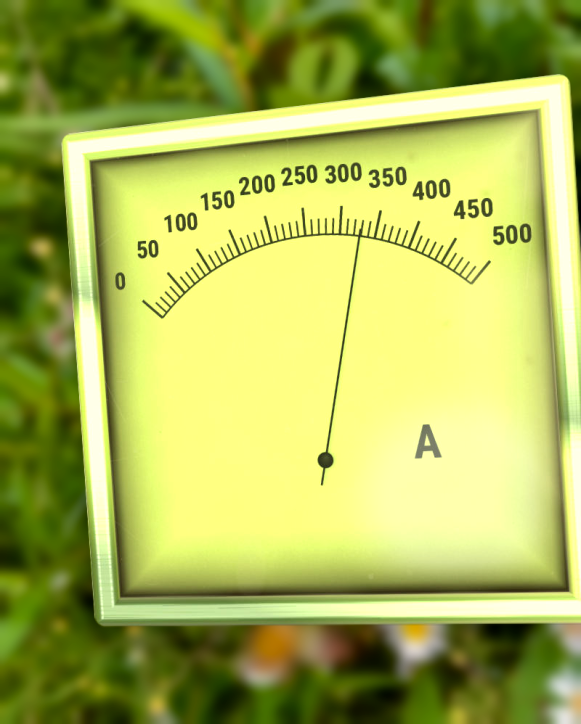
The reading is 330 A
